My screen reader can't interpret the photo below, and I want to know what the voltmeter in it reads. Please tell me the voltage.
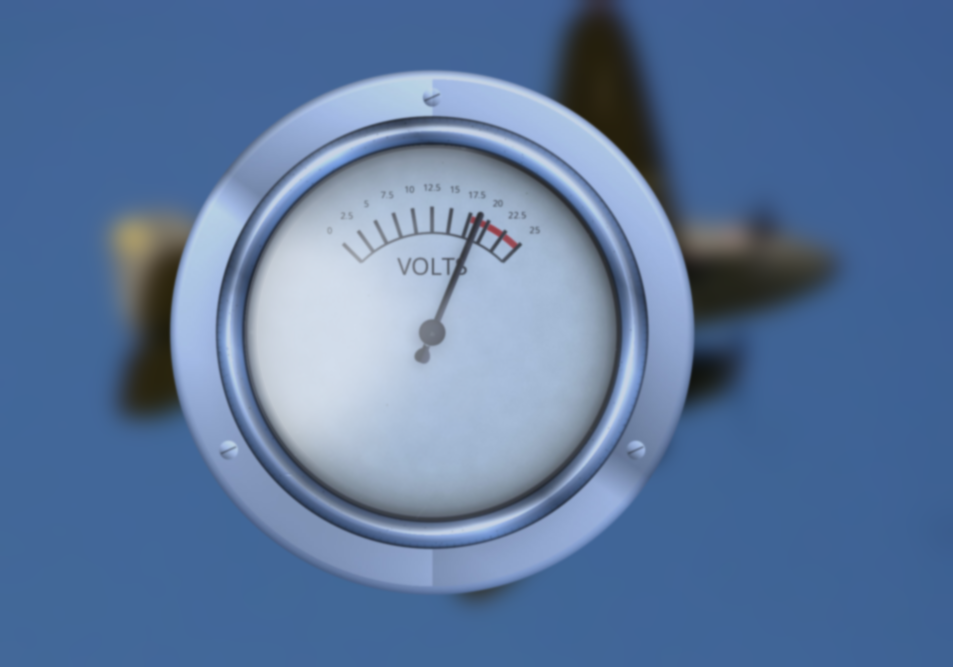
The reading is 18.75 V
